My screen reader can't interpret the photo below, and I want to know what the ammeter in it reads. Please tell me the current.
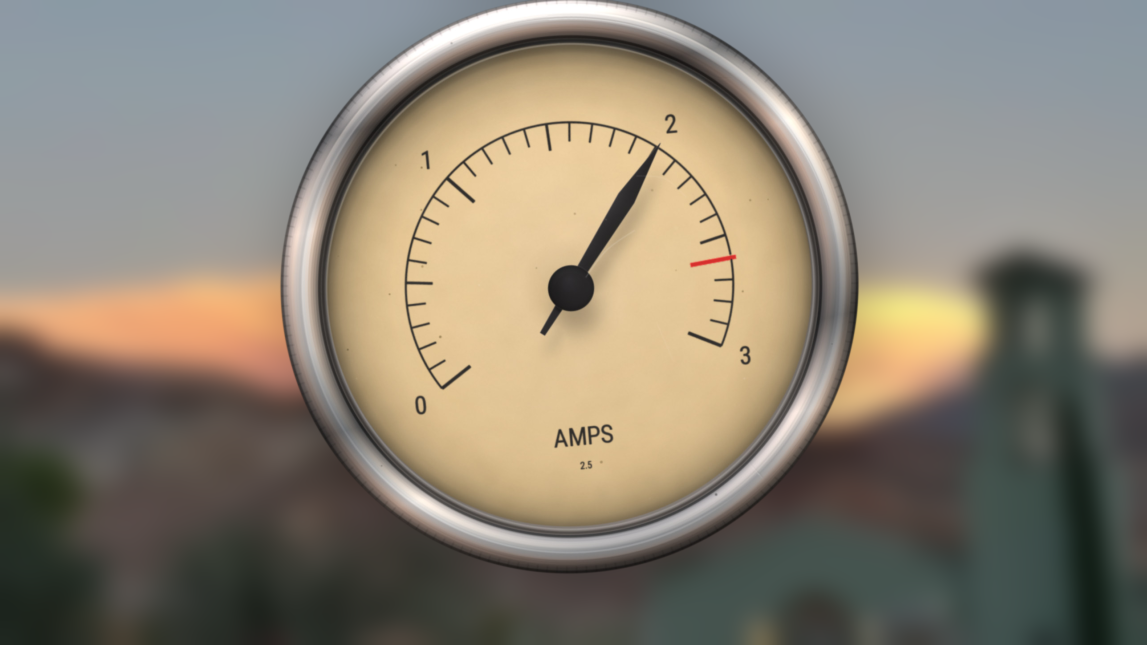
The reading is 2 A
